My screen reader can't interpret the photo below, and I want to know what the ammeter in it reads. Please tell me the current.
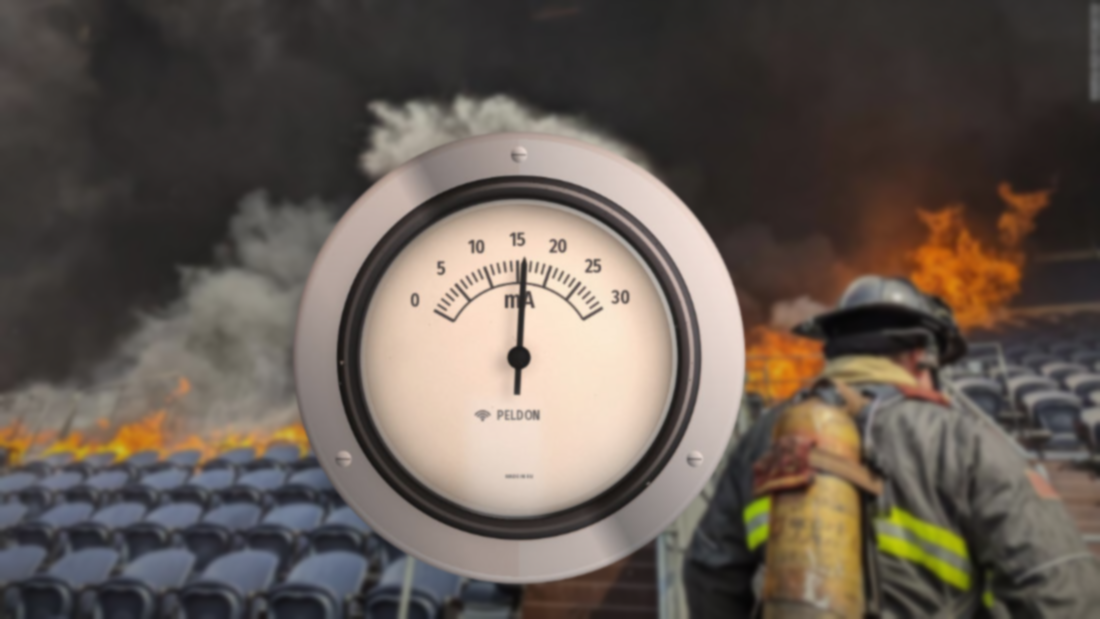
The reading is 16 mA
